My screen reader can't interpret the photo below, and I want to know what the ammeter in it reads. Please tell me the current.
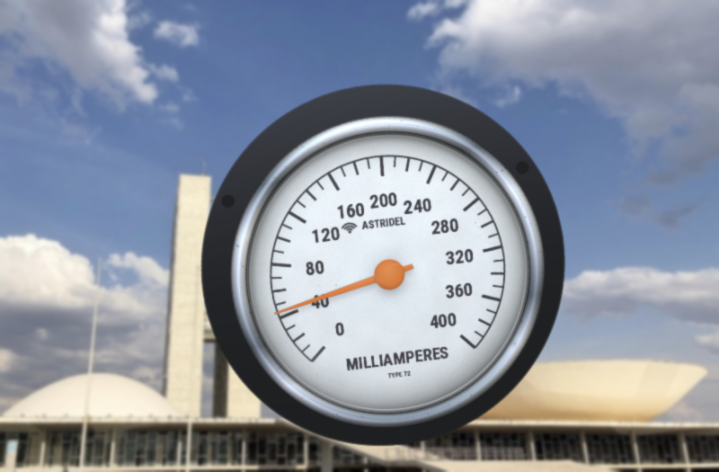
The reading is 45 mA
